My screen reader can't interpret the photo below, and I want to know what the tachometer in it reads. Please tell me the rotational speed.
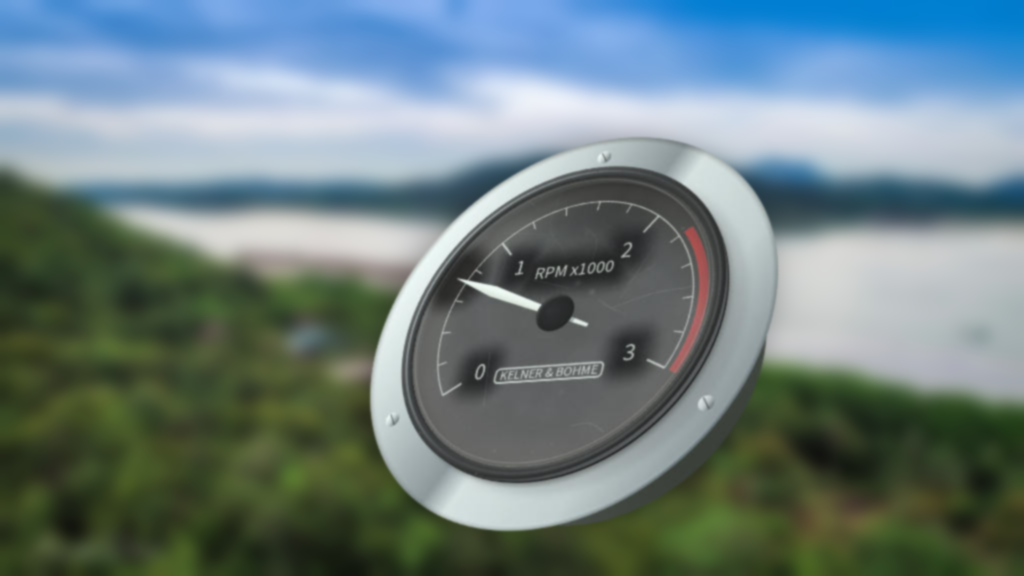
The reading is 700 rpm
